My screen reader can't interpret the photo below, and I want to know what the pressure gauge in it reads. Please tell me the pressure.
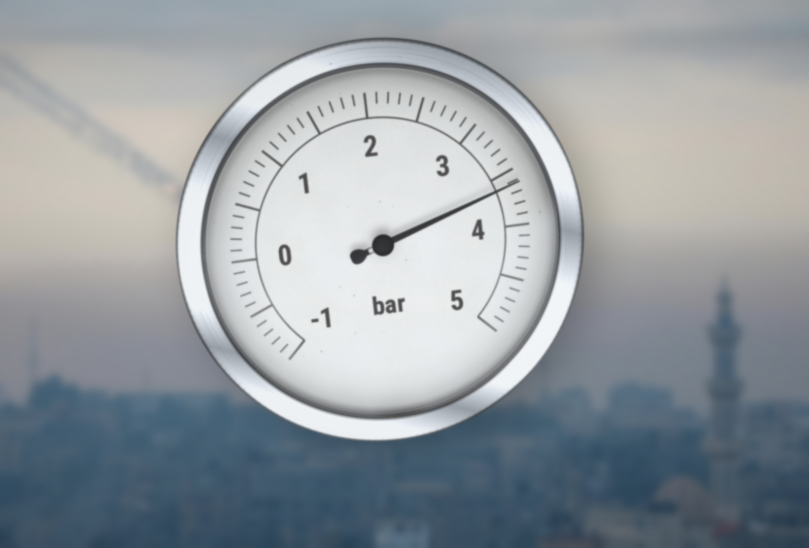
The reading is 3.6 bar
